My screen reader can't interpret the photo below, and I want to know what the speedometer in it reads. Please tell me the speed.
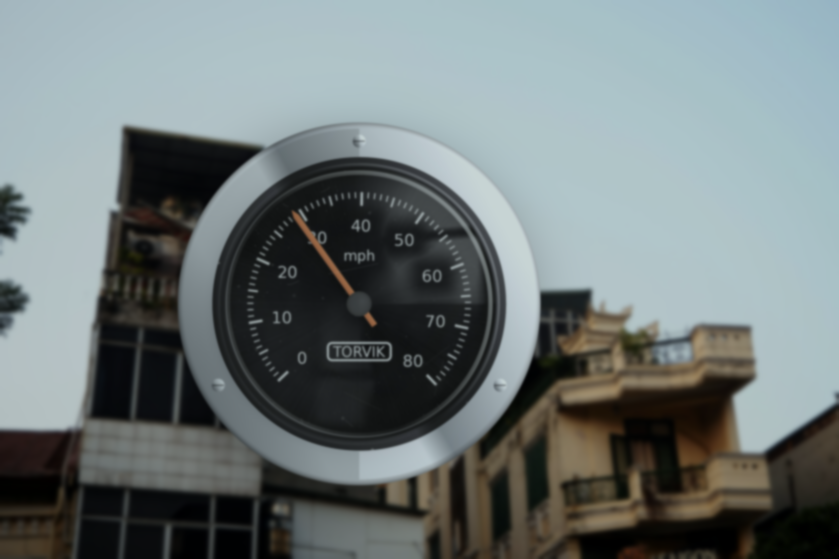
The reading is 29 mph
